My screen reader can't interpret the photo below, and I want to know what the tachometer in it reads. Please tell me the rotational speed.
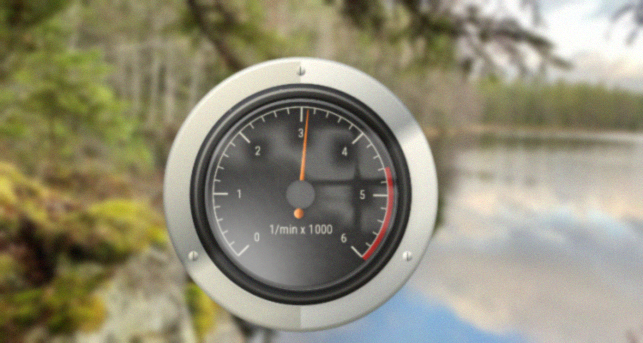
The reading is 3100 rpm
